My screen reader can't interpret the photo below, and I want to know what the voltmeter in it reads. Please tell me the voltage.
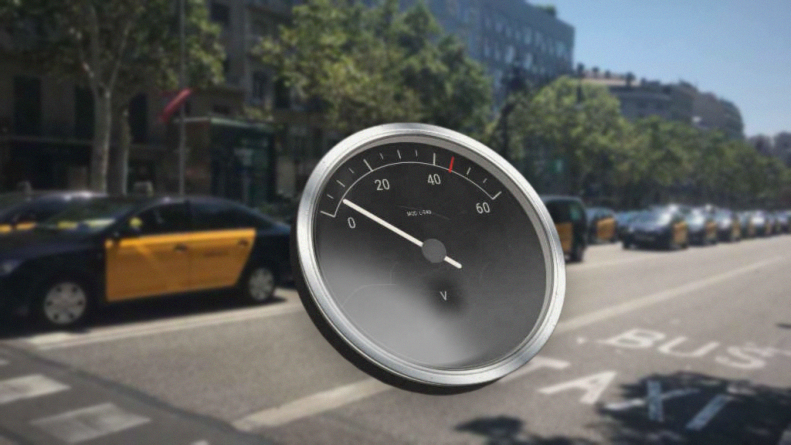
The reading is 5 V
